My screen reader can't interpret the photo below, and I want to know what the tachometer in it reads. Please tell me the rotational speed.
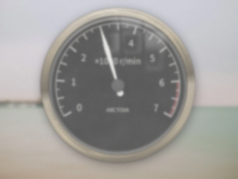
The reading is 3000 rpm
